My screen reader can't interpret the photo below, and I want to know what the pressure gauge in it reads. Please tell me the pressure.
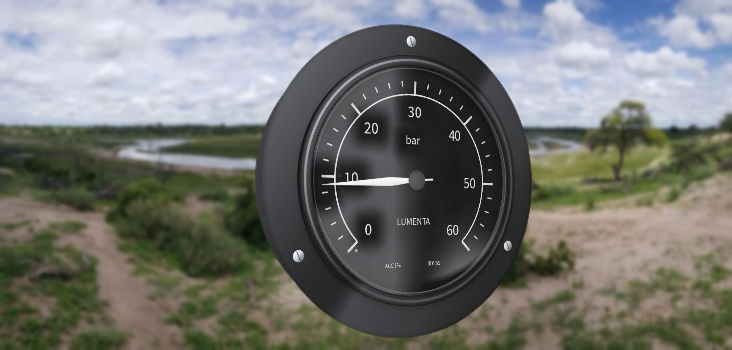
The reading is 9 bar
